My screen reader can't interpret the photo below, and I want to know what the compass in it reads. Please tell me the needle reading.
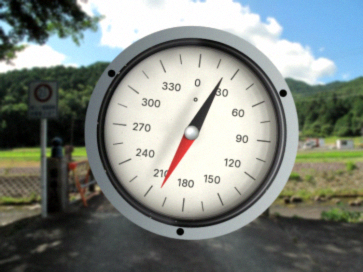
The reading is 202.5 °
